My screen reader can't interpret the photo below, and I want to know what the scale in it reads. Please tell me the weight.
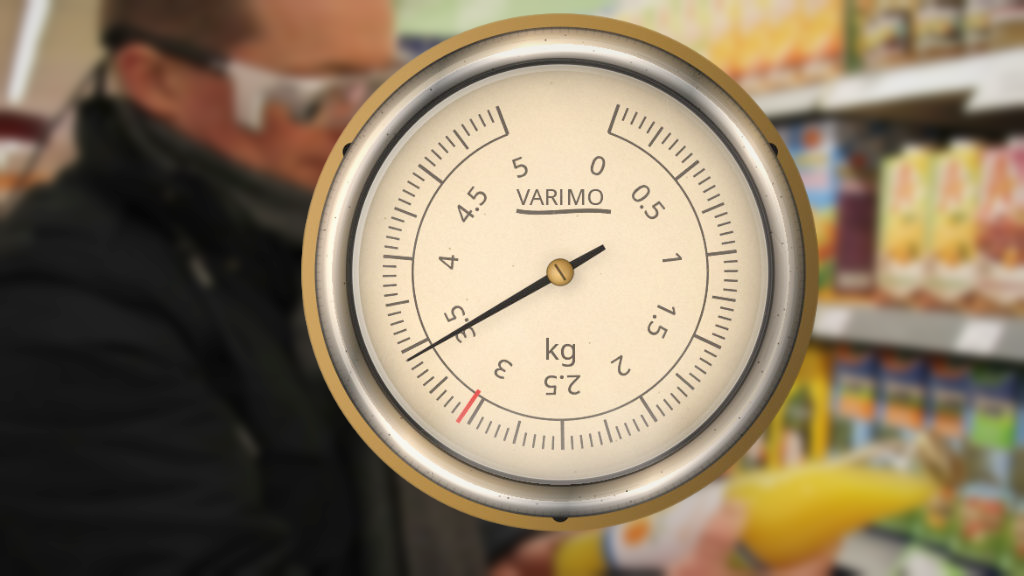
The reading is 3.45 kg
